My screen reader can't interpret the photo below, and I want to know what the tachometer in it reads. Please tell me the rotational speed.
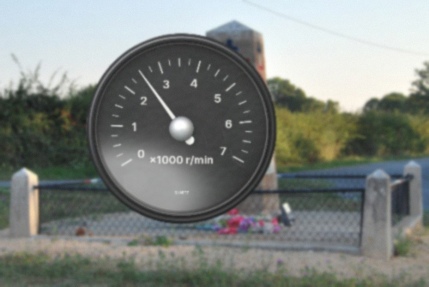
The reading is 2500 rpm
